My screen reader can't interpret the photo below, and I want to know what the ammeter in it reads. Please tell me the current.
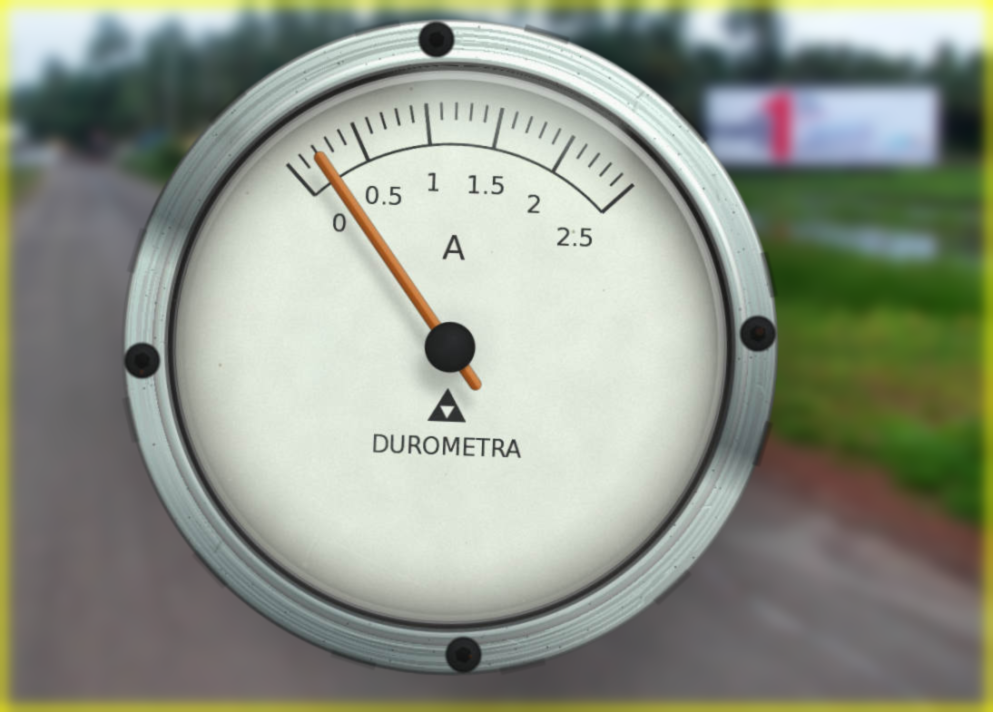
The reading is 0.2 A
